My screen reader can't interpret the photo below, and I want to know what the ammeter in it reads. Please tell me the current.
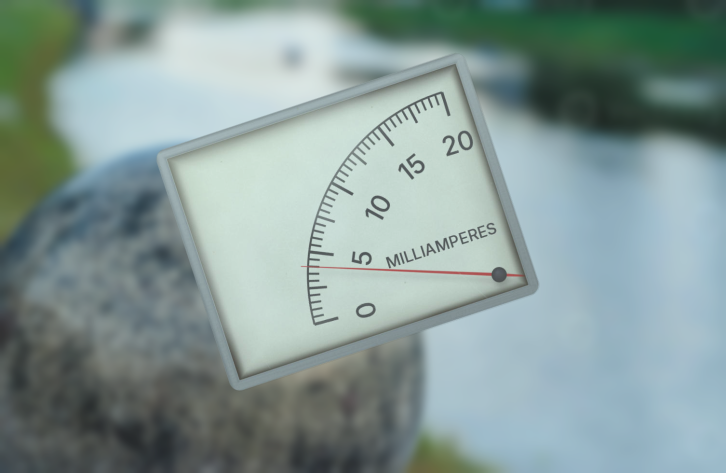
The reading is 4 mA
